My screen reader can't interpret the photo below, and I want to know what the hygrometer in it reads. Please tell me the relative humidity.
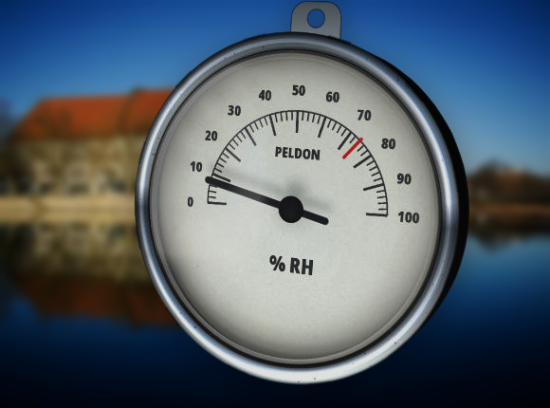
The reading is 8 %
